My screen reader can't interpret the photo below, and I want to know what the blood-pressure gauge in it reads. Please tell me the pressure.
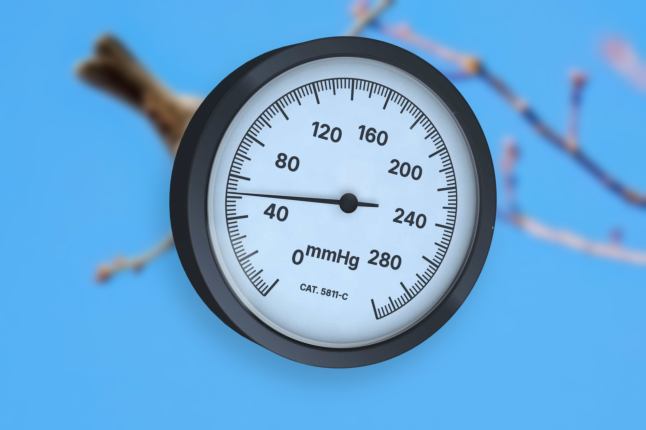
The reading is 52 mmHg
